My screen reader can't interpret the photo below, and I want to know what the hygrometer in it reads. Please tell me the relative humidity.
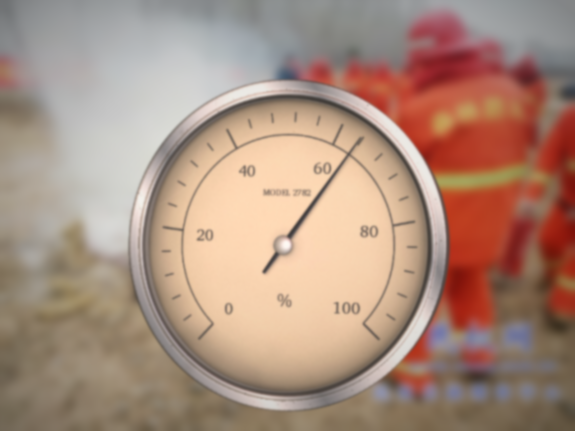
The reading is 64 %
